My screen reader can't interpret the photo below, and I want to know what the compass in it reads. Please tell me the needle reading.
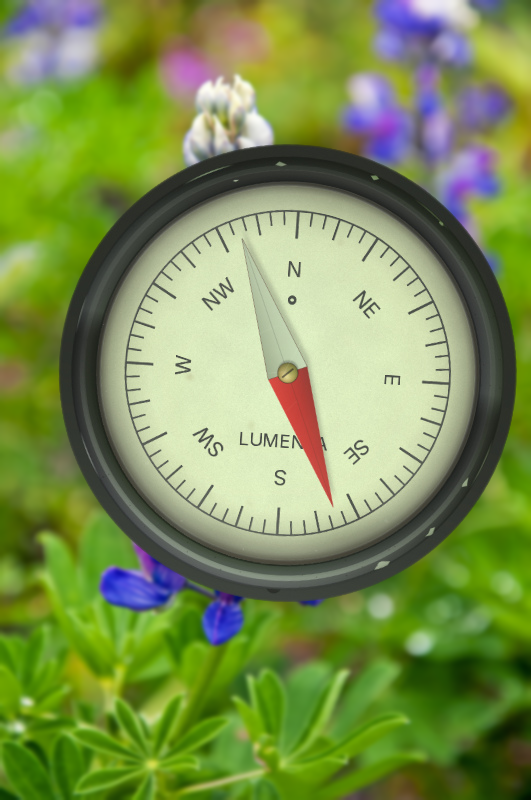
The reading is 157.5 °
